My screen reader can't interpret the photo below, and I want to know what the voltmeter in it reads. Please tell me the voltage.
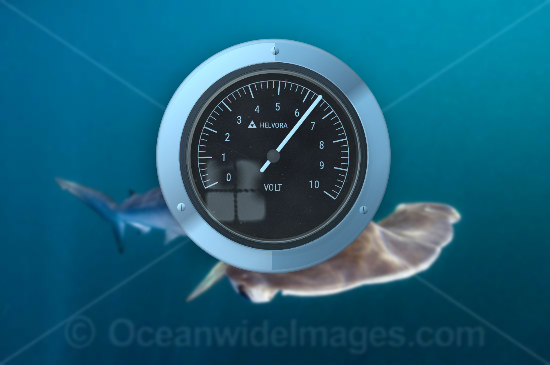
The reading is 6.4 V
